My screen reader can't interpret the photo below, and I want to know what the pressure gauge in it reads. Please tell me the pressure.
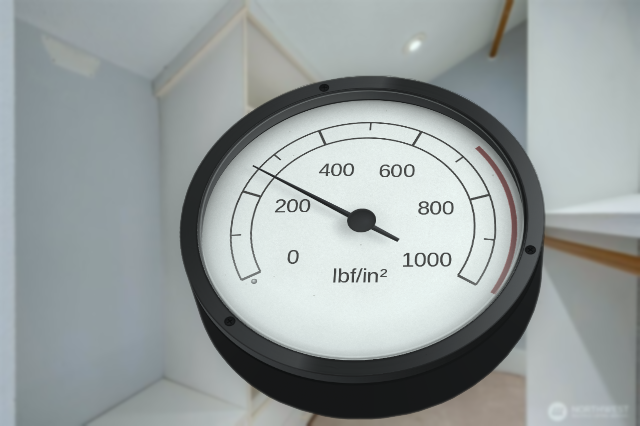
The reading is 250 psi
